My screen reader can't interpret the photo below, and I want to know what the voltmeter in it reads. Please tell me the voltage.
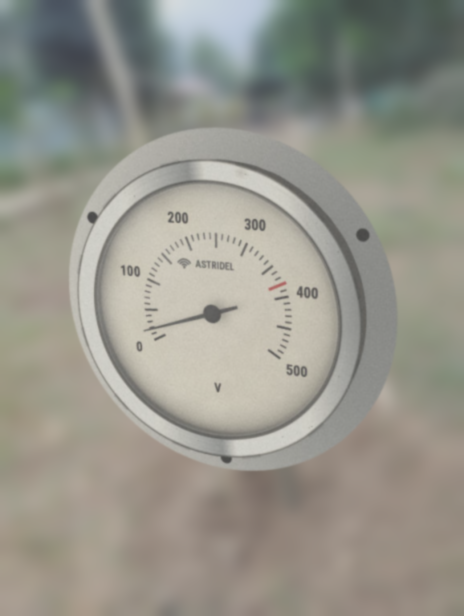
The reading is 20 V
